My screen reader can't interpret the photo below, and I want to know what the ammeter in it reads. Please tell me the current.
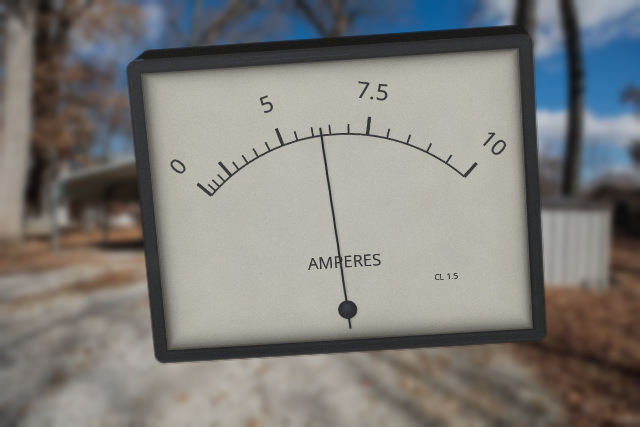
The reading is 6.25 A
